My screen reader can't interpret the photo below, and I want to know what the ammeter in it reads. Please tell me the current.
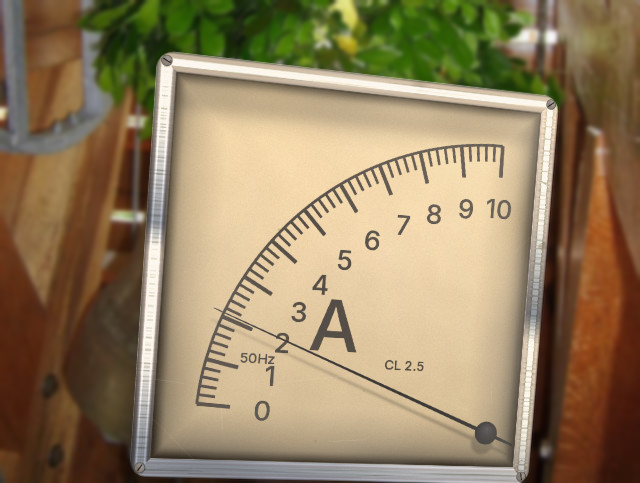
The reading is 2.1 A
